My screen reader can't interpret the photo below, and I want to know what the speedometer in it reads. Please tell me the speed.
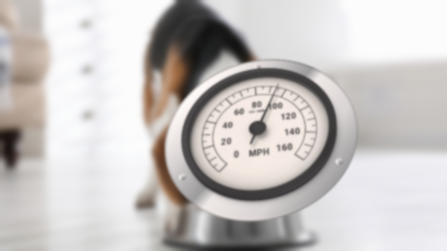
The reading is 95 mph
